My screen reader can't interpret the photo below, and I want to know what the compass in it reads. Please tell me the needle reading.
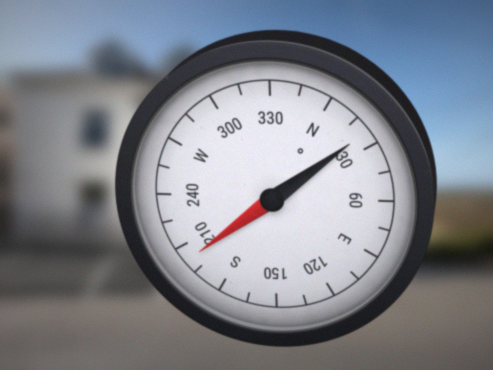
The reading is 202.5 °
